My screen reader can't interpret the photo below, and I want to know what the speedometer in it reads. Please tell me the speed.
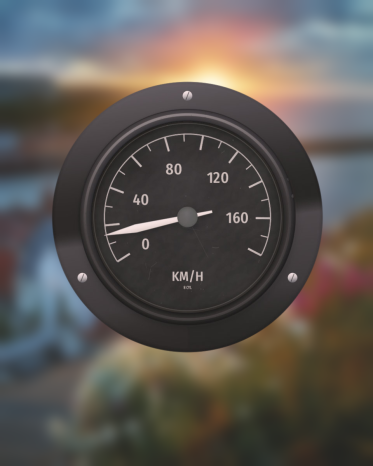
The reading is 15 km/h
